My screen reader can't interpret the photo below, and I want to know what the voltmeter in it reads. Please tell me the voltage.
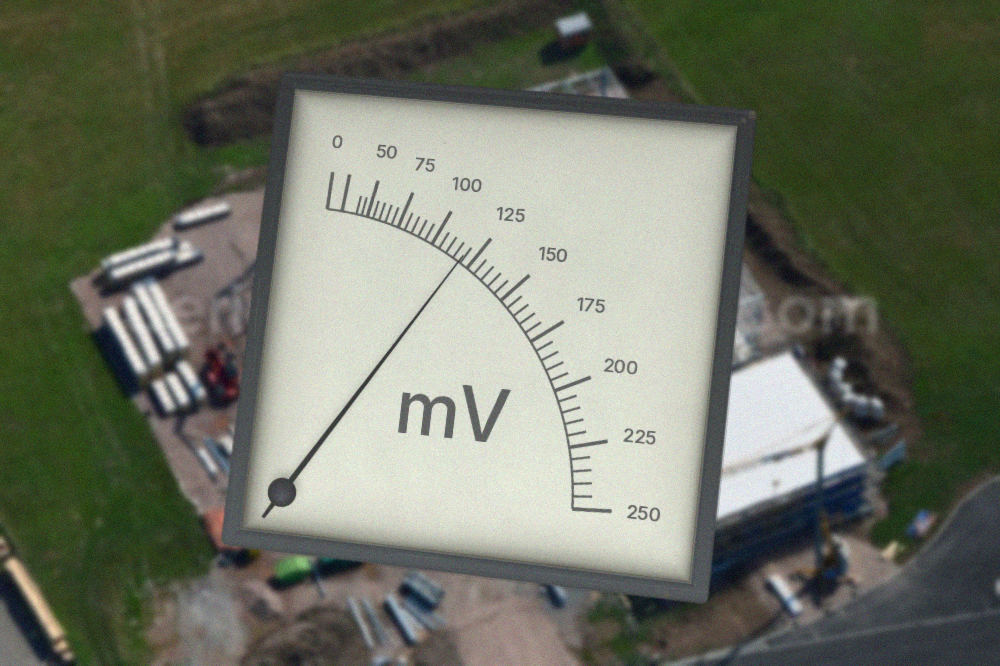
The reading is 120 mV
